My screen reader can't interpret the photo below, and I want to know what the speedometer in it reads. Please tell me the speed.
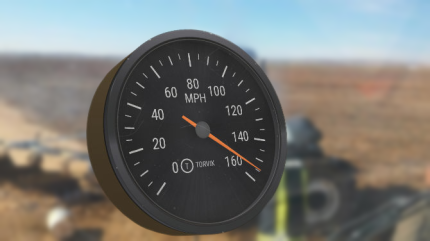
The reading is 155 mph
